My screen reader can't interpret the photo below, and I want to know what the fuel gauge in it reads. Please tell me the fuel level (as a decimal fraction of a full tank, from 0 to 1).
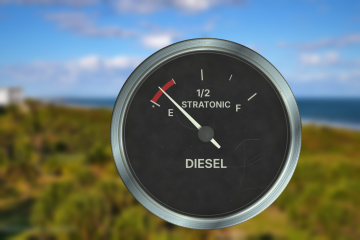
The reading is 0.125
